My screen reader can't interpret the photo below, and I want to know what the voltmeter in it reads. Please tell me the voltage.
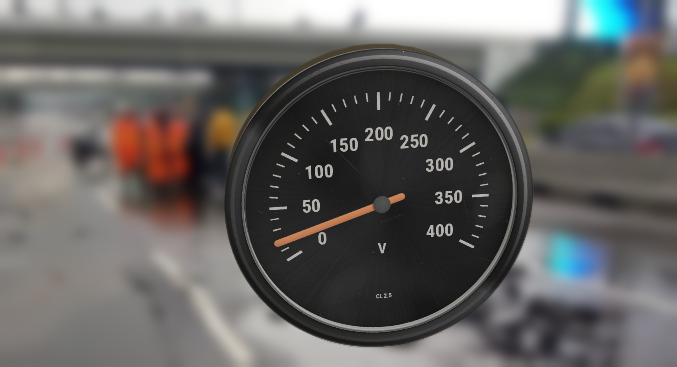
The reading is 20 V
